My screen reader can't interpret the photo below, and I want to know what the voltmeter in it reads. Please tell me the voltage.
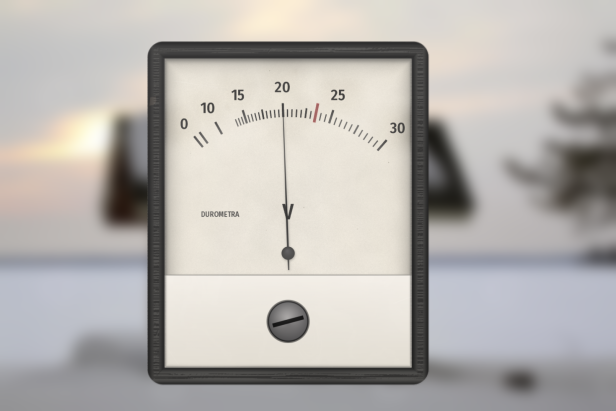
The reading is 20 V
